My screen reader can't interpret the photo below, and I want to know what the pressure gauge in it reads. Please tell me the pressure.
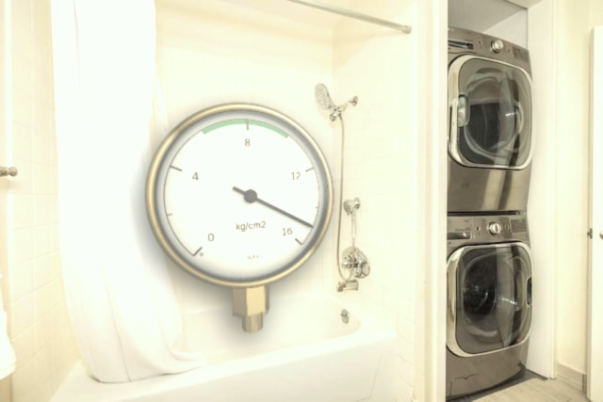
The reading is 15 kg/cm²
